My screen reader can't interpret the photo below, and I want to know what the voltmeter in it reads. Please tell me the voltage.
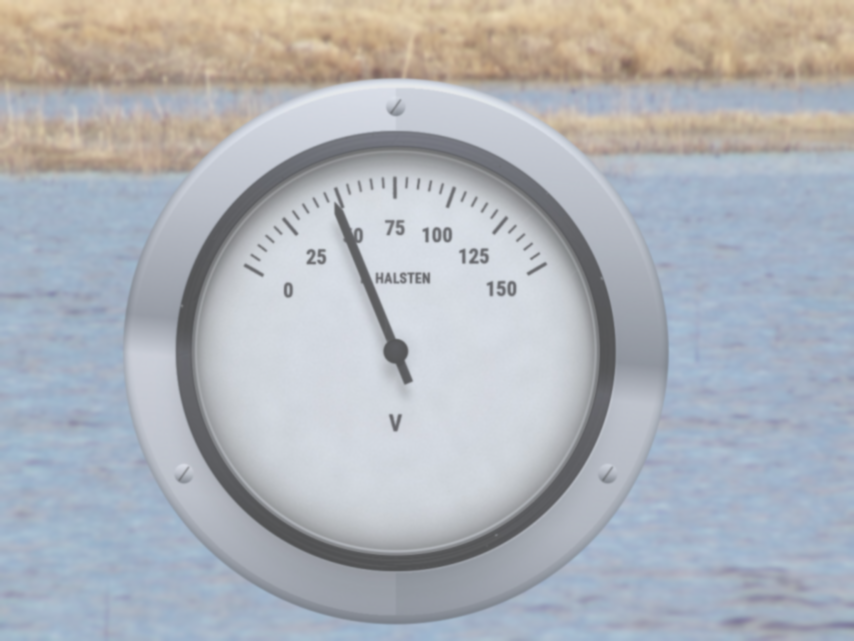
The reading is 47.5 V
